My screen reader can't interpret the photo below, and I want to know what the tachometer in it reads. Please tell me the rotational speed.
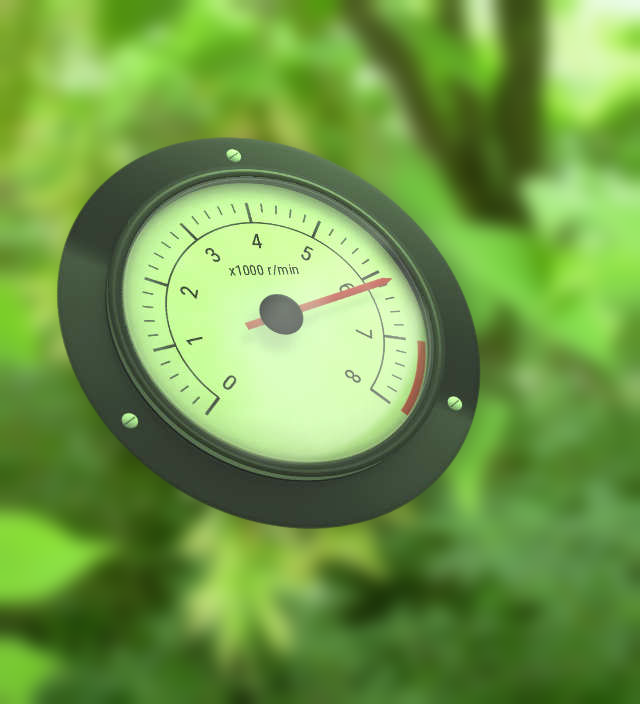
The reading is 6200 rpm
